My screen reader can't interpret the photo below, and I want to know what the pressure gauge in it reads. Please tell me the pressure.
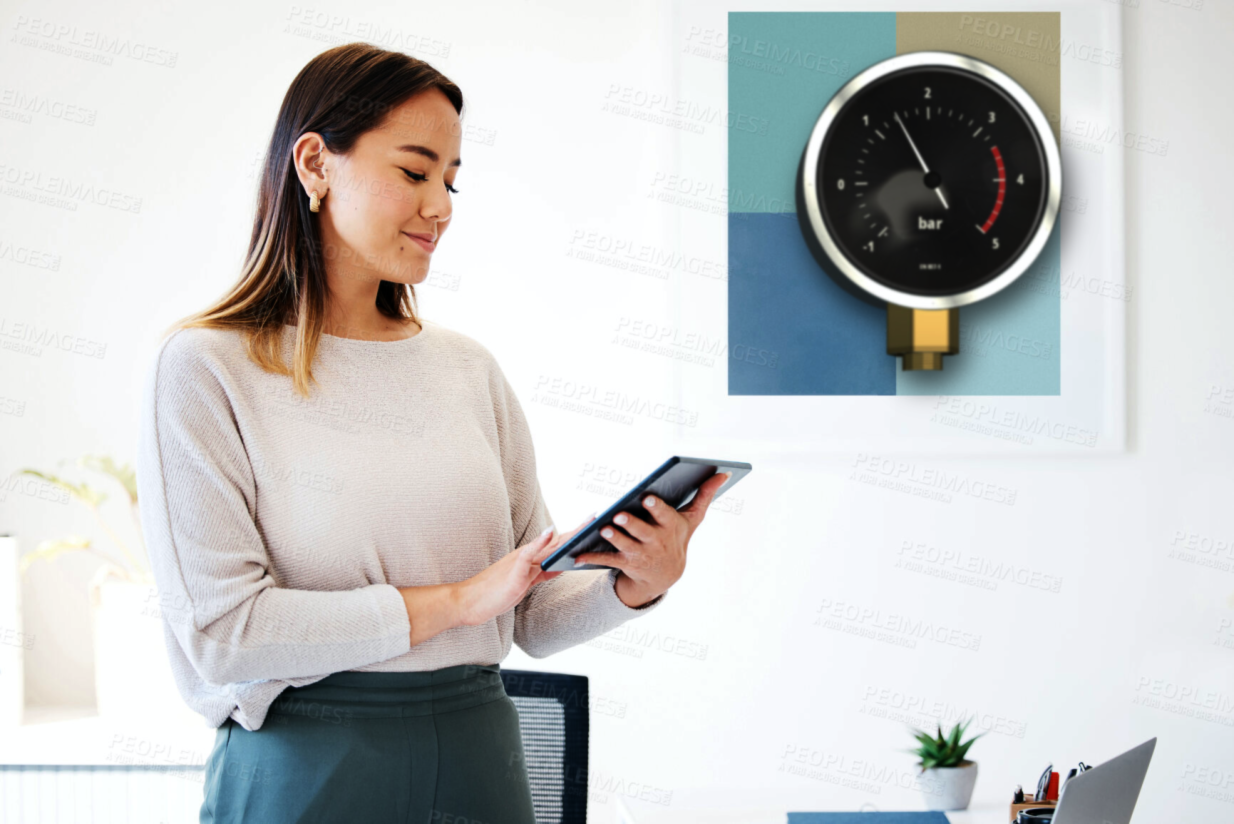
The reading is 1.4 bar
